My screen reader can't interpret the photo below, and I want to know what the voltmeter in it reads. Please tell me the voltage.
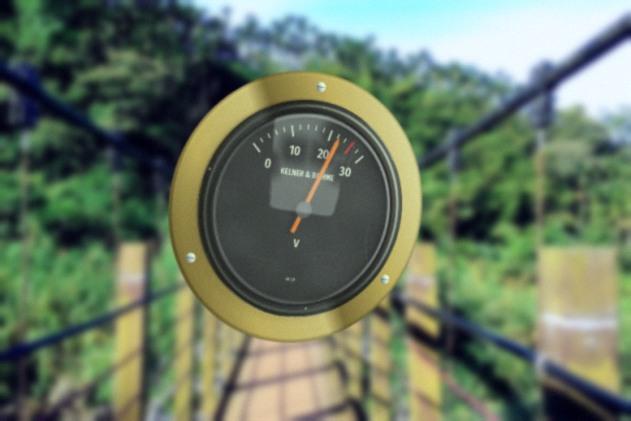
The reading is 22 V
